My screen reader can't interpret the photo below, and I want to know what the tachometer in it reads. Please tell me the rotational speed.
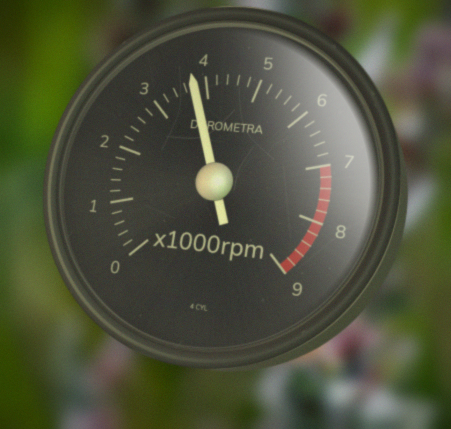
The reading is 3800 rpm
